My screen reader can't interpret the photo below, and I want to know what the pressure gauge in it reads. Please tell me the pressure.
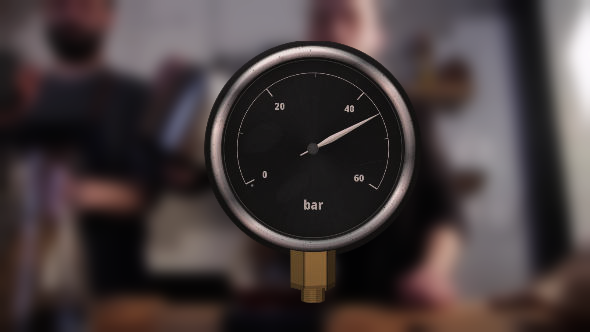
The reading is 45 bar
